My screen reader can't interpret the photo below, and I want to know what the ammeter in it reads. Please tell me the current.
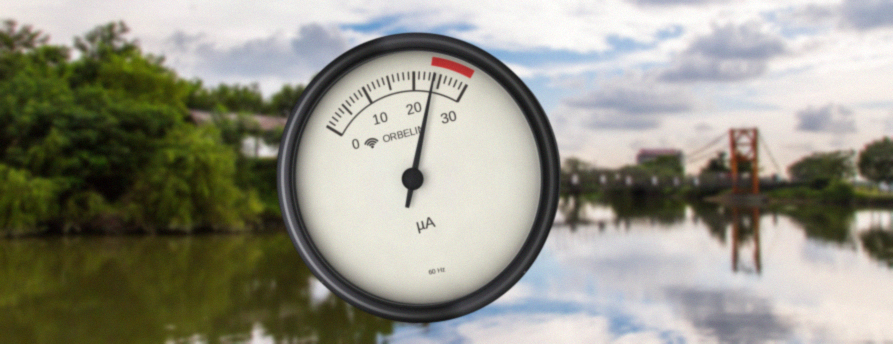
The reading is 24 µA
